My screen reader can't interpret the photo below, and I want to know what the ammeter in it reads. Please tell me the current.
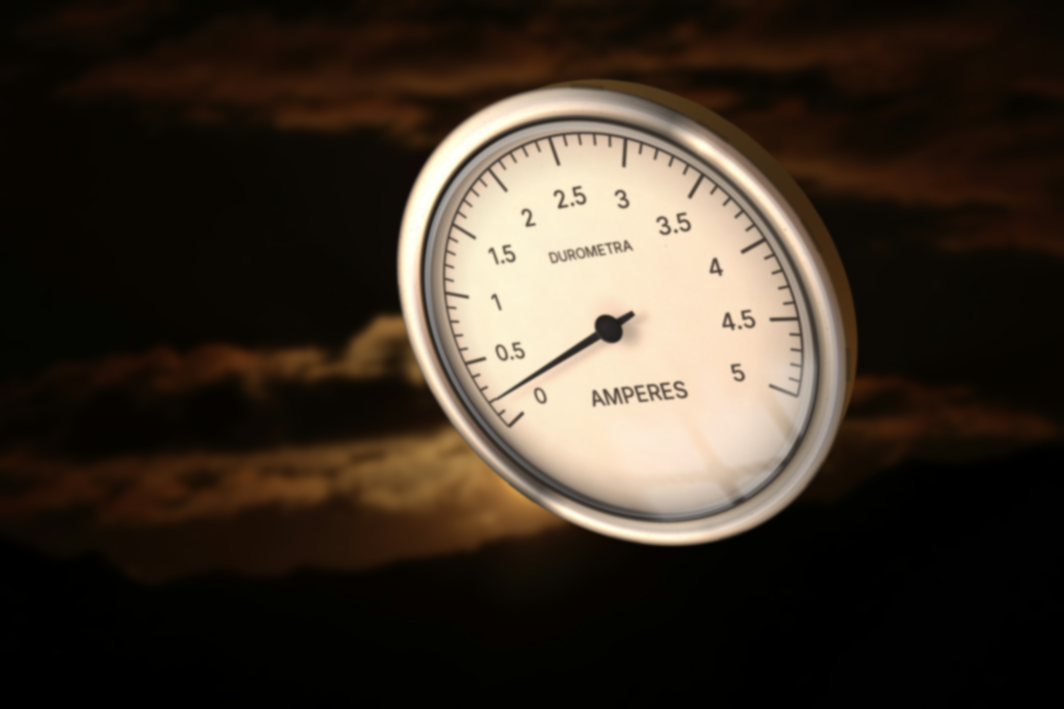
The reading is 0.2 A
